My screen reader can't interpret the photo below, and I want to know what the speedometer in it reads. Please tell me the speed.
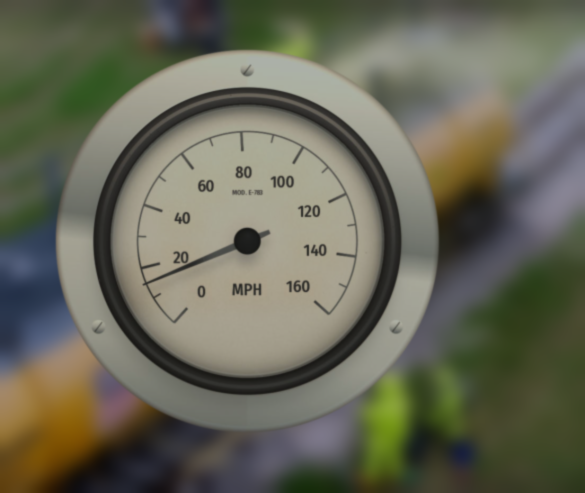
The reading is 15 mph
